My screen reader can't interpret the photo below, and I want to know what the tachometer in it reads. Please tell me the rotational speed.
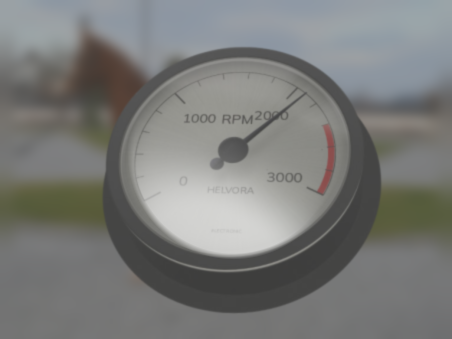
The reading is 2100 rpm
